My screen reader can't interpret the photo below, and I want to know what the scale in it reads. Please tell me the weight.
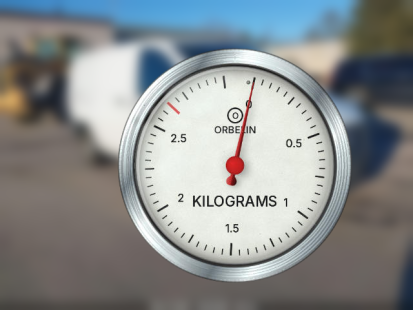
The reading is 0 kg
